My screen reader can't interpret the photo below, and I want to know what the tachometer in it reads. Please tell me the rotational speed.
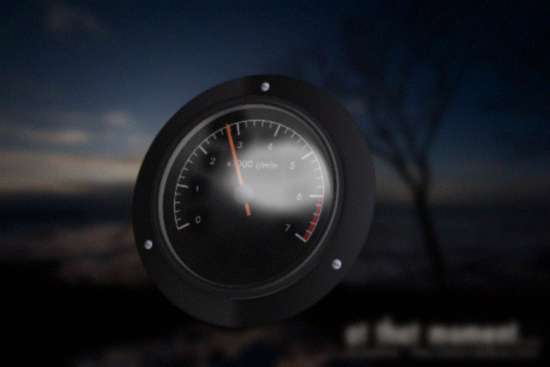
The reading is 2800 rpm
